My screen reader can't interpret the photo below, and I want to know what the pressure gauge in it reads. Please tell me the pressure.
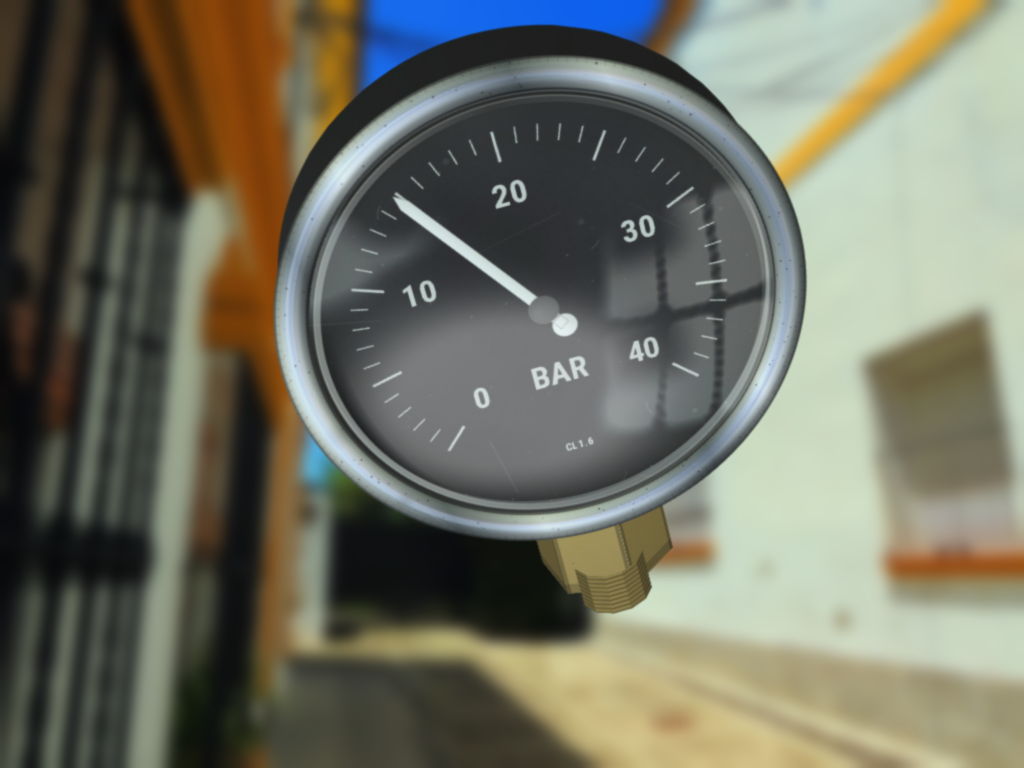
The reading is 15 bar
